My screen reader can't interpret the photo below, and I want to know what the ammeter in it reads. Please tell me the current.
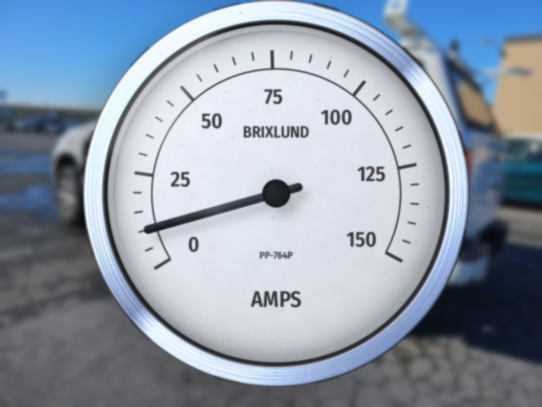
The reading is 10 A
